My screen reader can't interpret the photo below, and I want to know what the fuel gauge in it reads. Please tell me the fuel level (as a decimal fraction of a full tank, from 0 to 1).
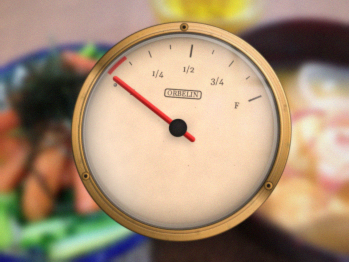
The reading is 0
